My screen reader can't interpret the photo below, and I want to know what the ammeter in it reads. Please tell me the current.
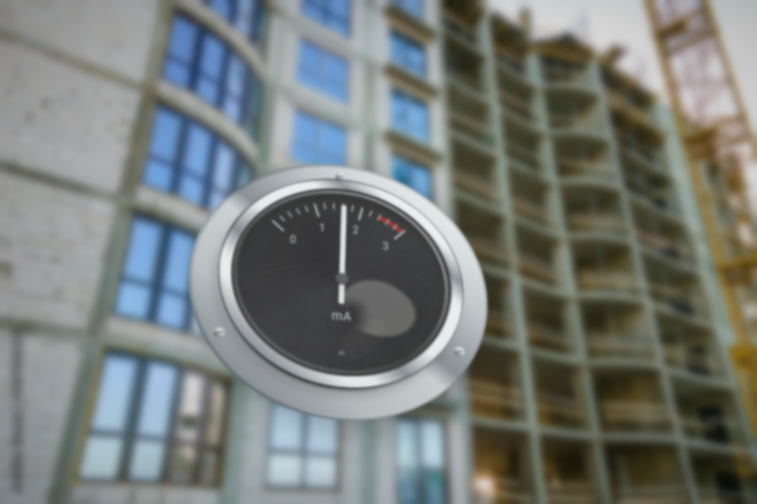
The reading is 1.6 mA
